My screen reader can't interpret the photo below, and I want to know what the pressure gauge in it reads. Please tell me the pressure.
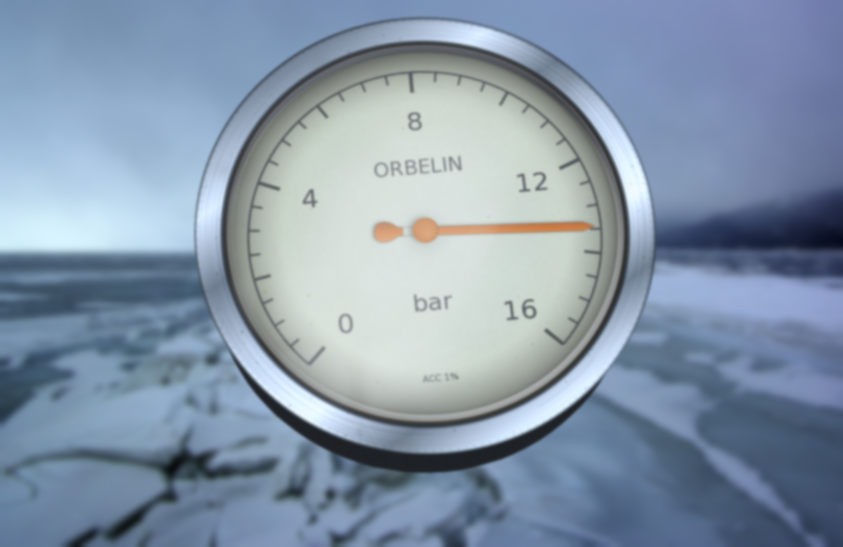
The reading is 13.5 bar
